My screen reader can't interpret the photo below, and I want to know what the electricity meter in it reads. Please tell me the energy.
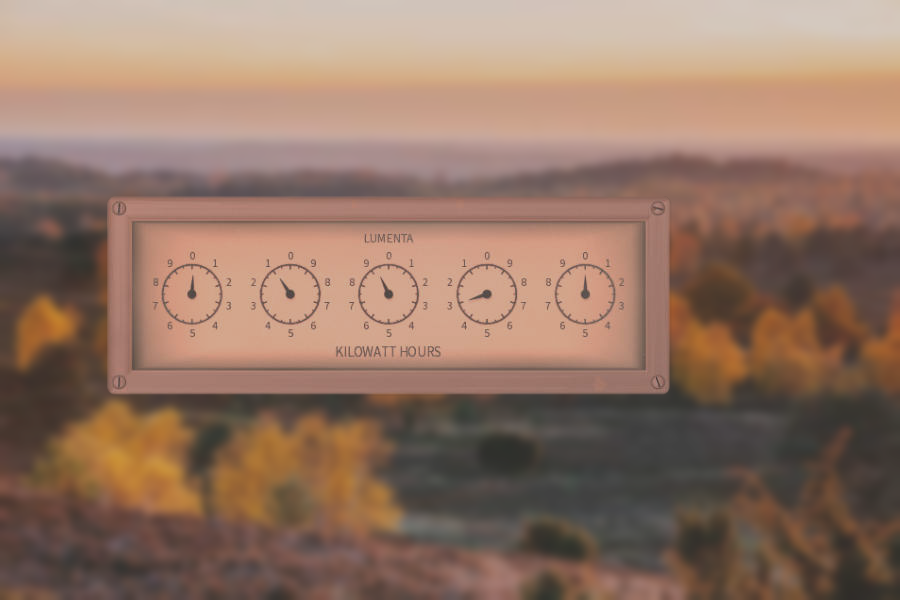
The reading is 930 kWh
